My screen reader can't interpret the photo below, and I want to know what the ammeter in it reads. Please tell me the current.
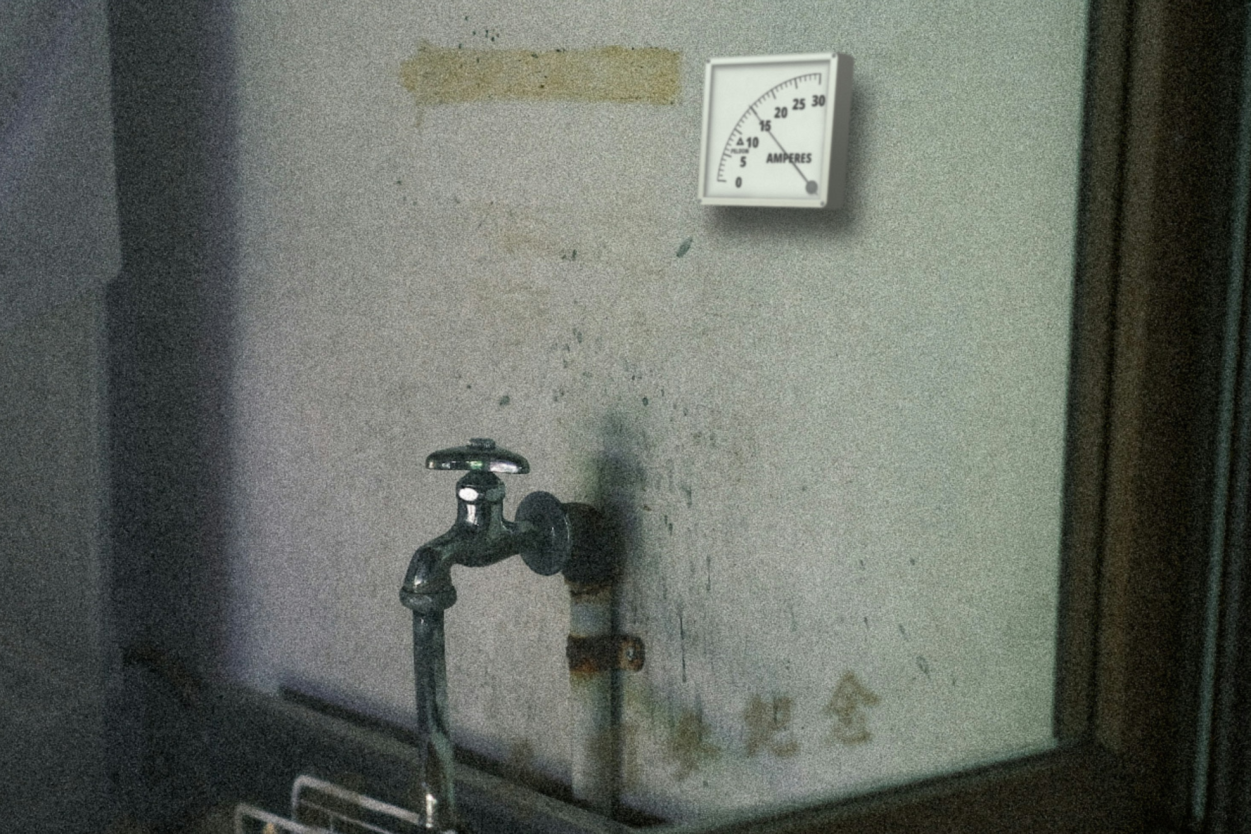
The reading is 15 A
